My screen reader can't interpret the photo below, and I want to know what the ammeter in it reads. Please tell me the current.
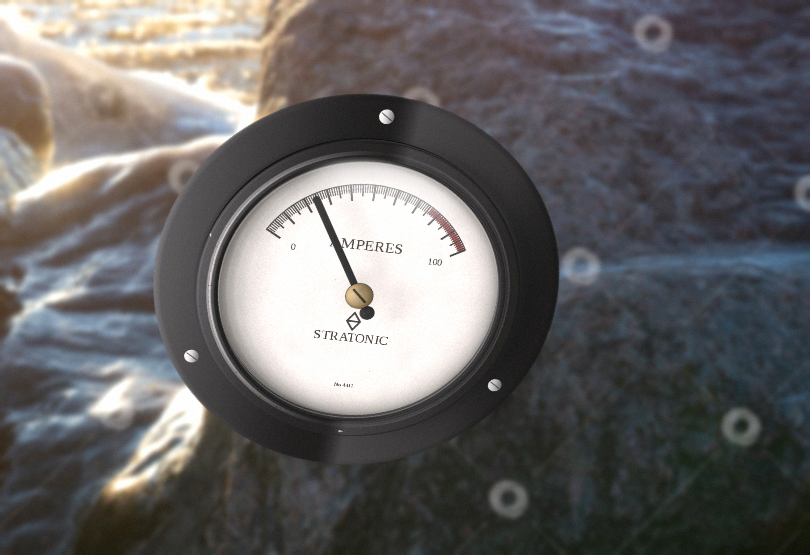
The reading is 25 A
